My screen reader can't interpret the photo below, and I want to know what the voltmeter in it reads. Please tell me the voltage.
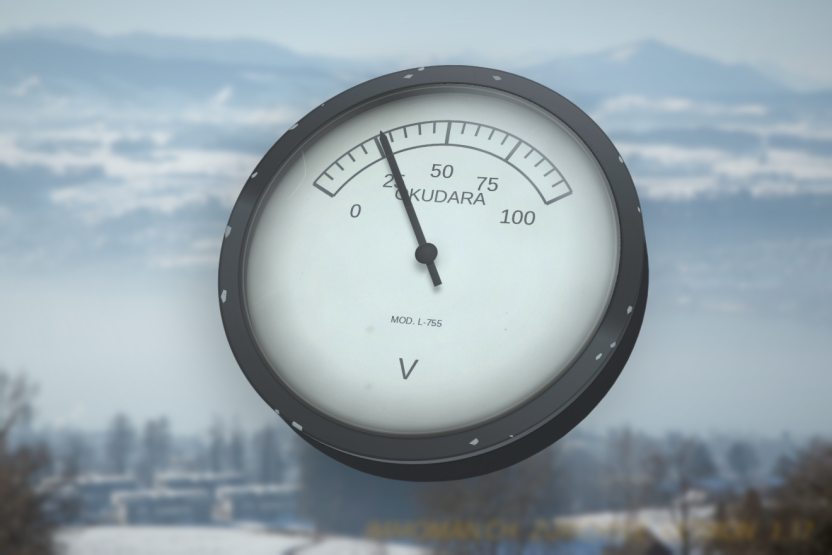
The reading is 27.5 V
